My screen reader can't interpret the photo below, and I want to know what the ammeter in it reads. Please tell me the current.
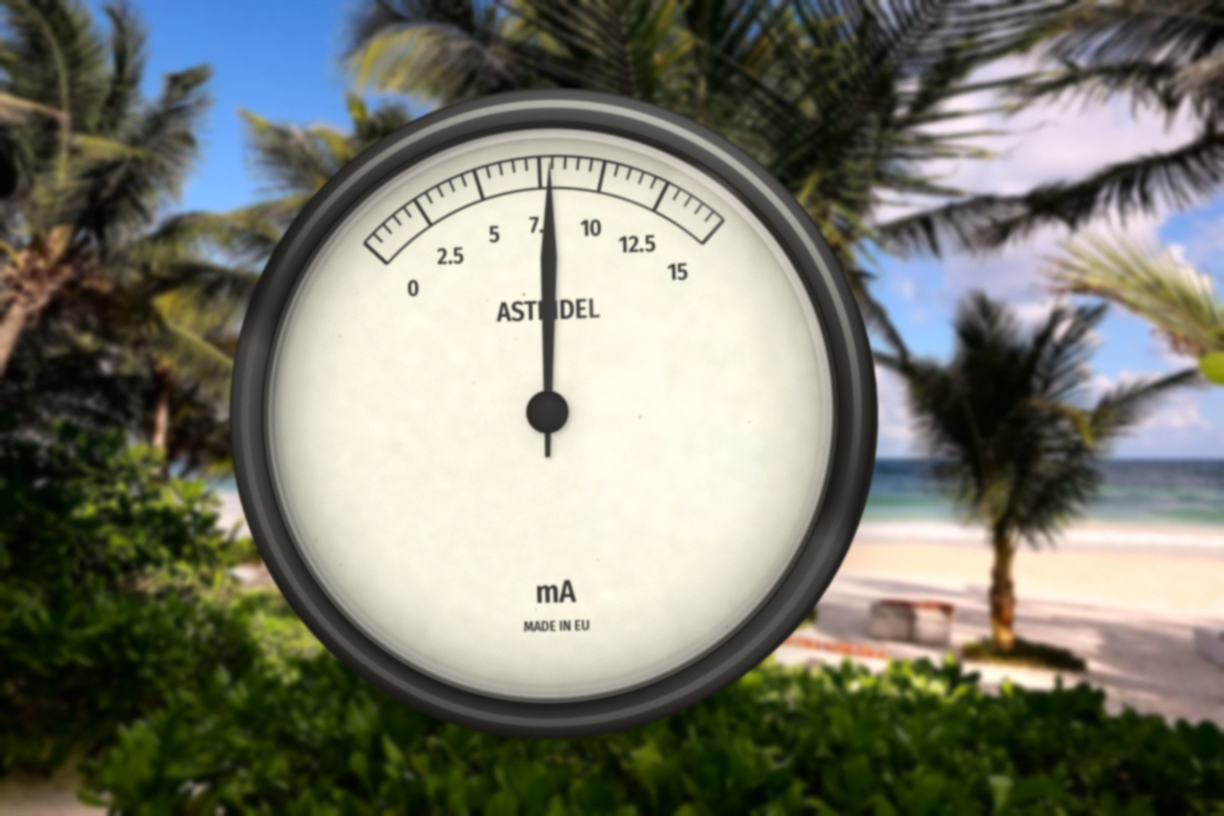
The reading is 8 mA
